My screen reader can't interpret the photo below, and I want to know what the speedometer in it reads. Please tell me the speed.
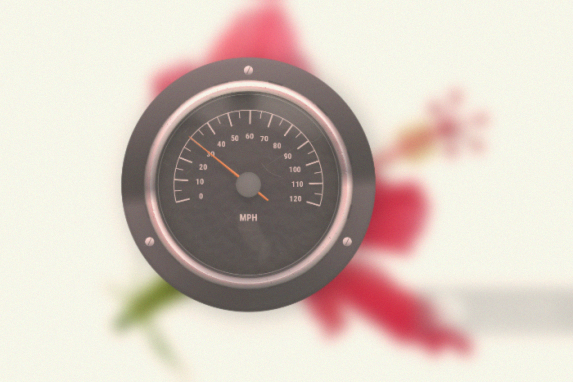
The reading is 30 mph
